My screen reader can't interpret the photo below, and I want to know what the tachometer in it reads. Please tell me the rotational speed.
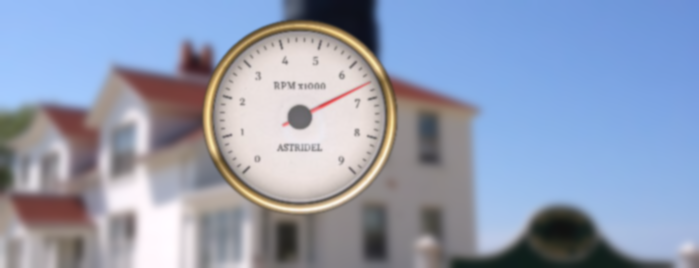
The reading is 6600 rpm
